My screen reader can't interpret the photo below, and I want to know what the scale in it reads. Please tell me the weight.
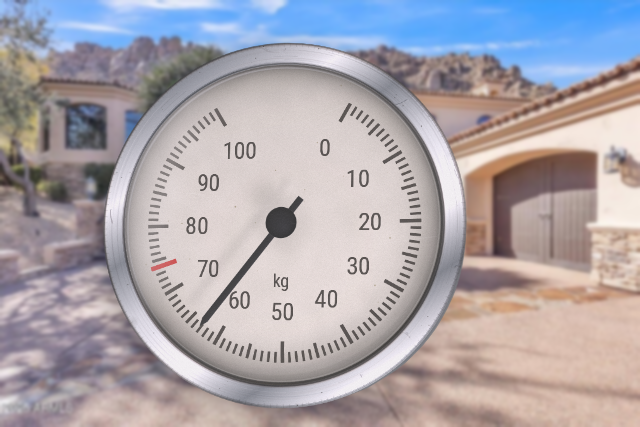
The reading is 63 kg
